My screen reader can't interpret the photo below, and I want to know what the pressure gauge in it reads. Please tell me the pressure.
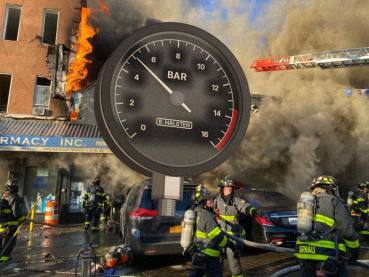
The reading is 5 bar
